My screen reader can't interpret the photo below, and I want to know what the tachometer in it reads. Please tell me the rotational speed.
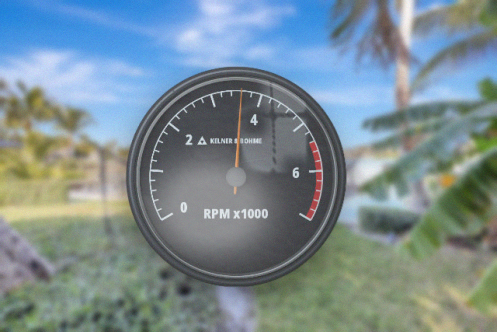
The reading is 3600 rpm
